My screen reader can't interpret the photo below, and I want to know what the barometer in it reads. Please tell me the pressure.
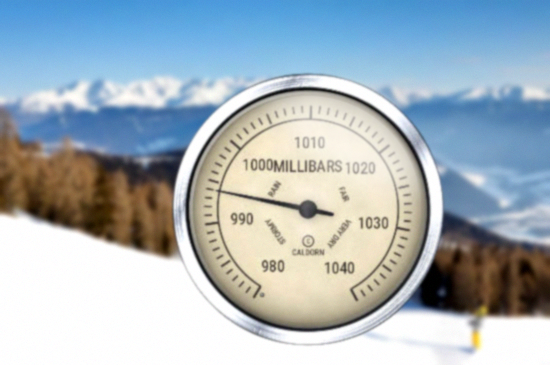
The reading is 994 mbar
